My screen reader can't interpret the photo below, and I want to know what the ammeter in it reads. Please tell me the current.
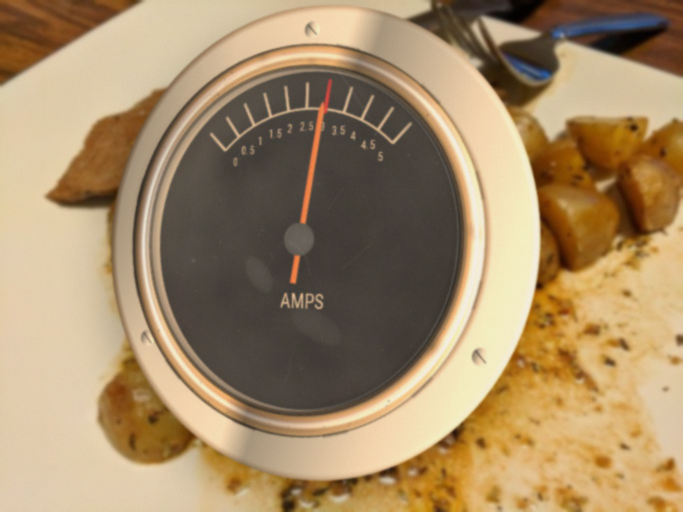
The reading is 3 A
